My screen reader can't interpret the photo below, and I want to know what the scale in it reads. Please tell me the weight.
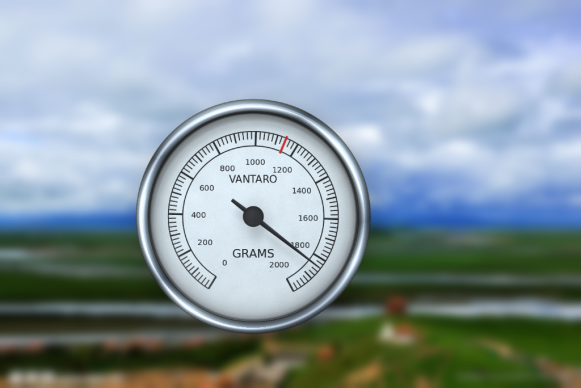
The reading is 1840 g
